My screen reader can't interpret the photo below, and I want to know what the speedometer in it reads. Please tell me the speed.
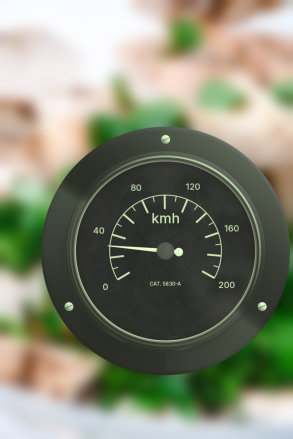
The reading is 30 km/h
